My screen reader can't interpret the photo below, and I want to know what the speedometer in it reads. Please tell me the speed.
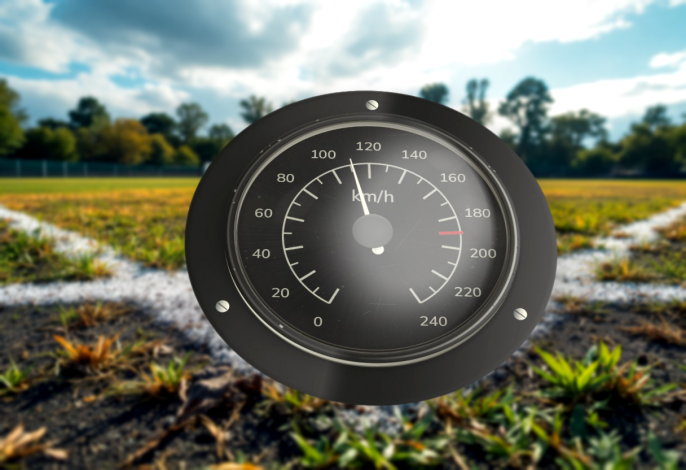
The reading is 110 km/h
